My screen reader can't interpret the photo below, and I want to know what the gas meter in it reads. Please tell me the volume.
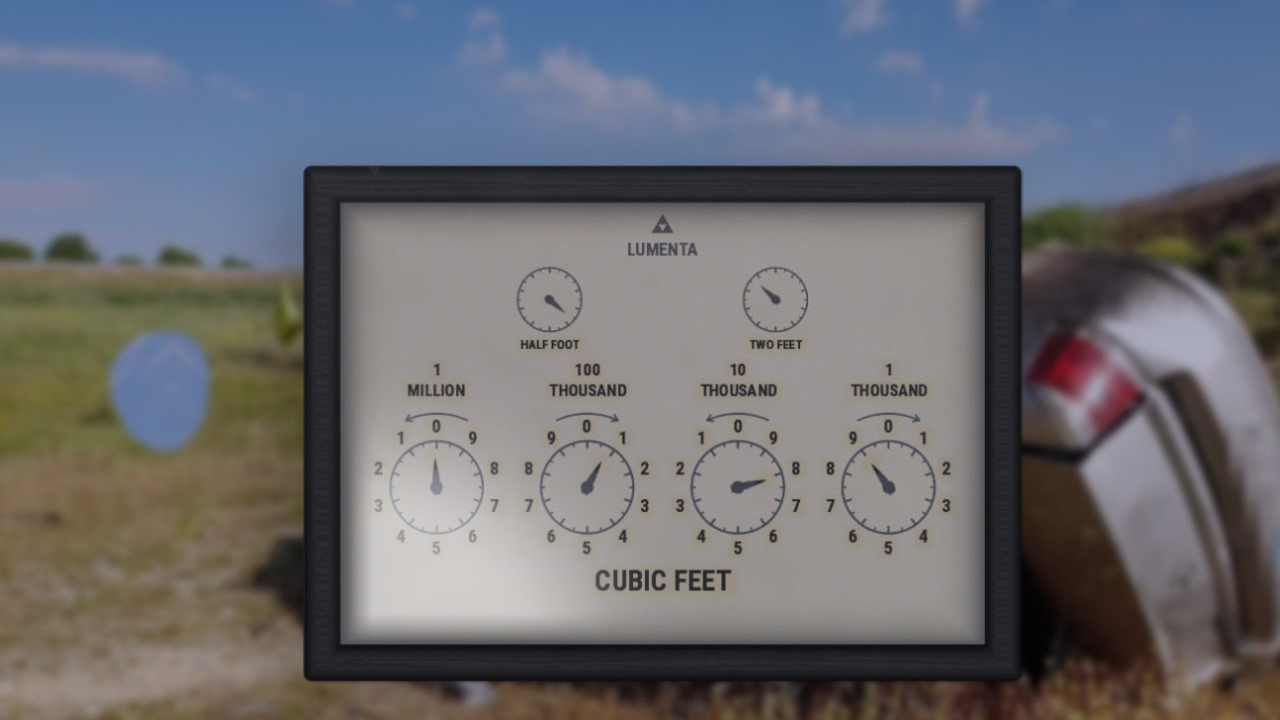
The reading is 7900 ft³
